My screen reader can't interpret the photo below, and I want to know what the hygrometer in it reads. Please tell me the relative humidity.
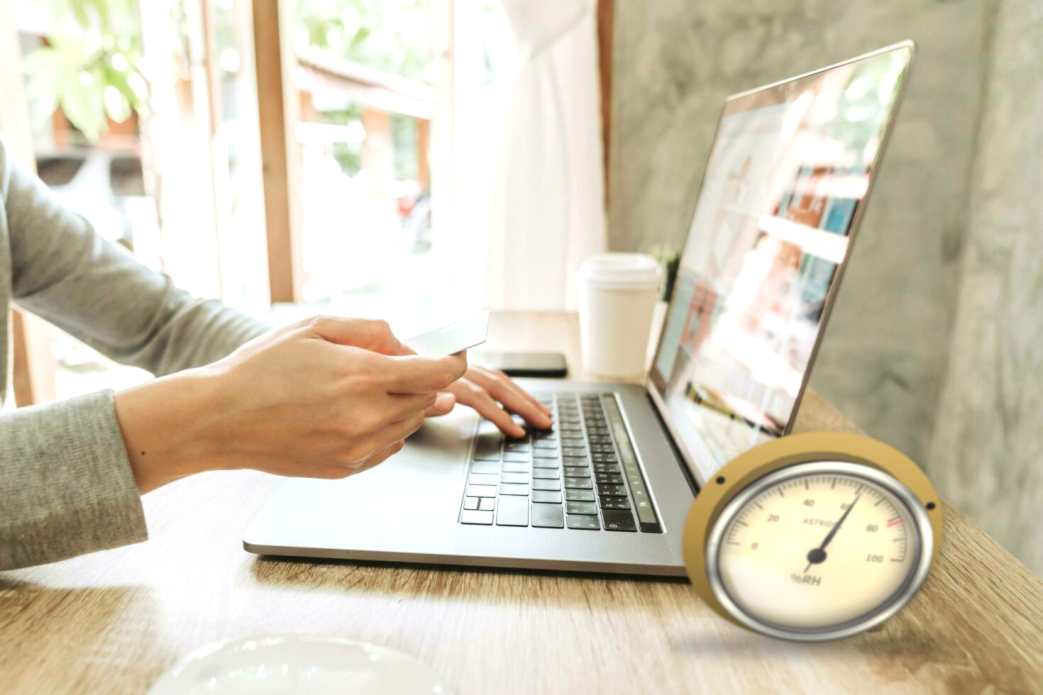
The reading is 60 %
